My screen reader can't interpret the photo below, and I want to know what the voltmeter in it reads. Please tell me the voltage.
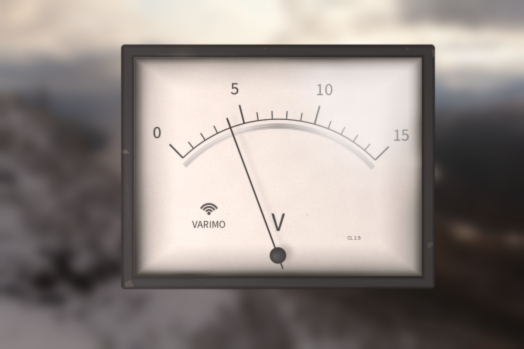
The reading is 4 V
